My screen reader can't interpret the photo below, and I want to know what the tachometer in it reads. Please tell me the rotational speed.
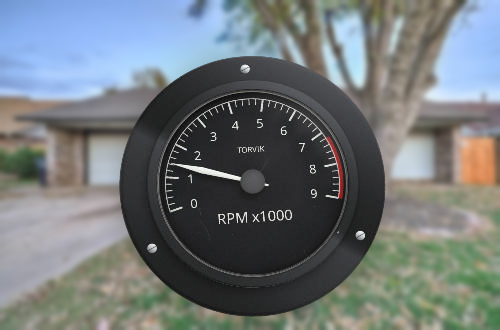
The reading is 1400 rpm
